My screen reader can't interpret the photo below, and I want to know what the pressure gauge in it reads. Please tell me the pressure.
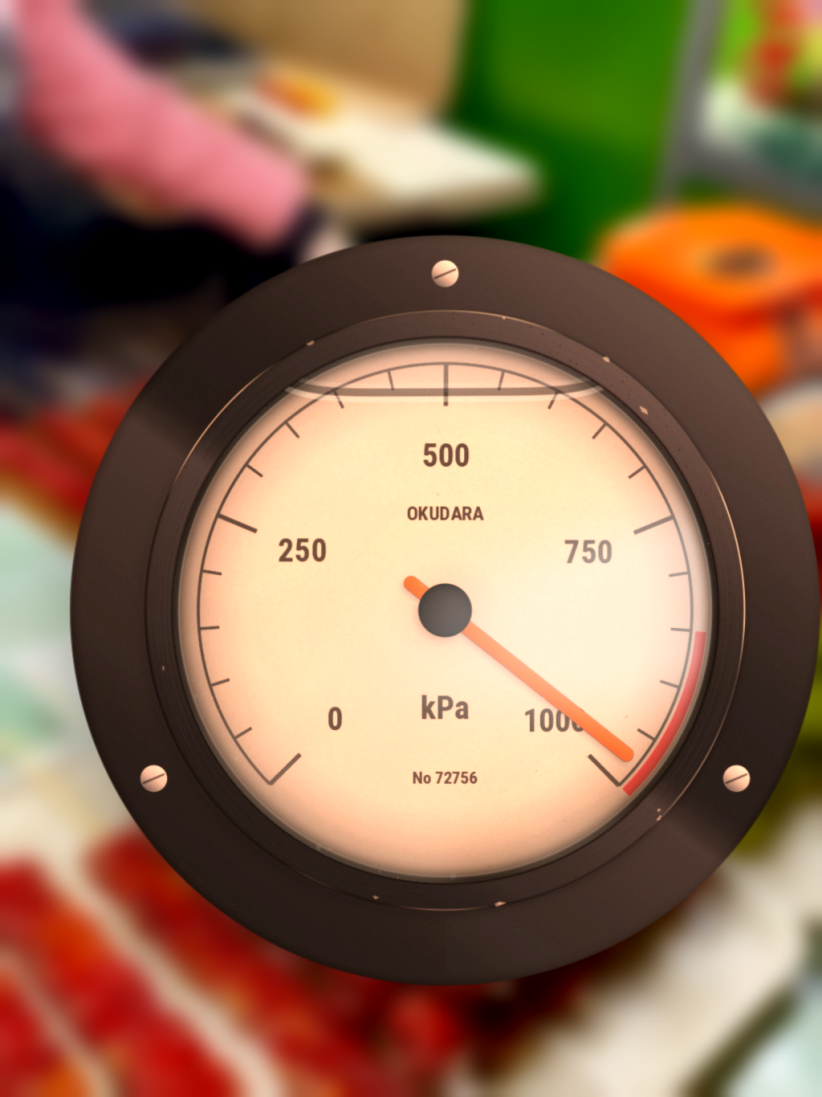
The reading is 975 kPa
